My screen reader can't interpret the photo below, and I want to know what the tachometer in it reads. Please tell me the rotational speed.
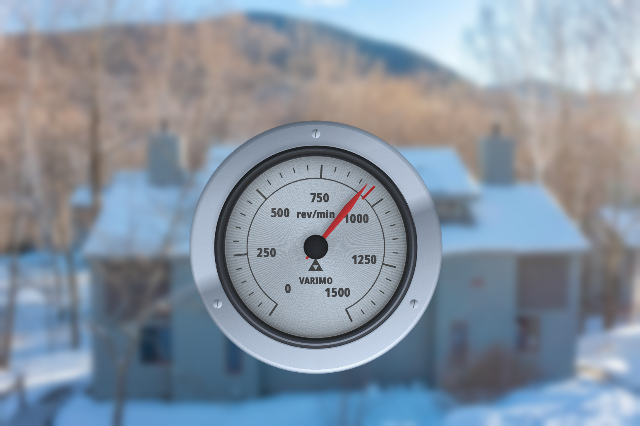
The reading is 925 rpm
